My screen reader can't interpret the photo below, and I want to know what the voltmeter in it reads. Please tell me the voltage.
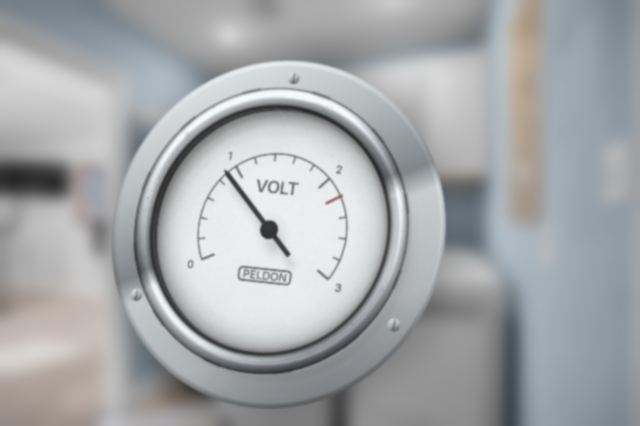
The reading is 0.9 V
